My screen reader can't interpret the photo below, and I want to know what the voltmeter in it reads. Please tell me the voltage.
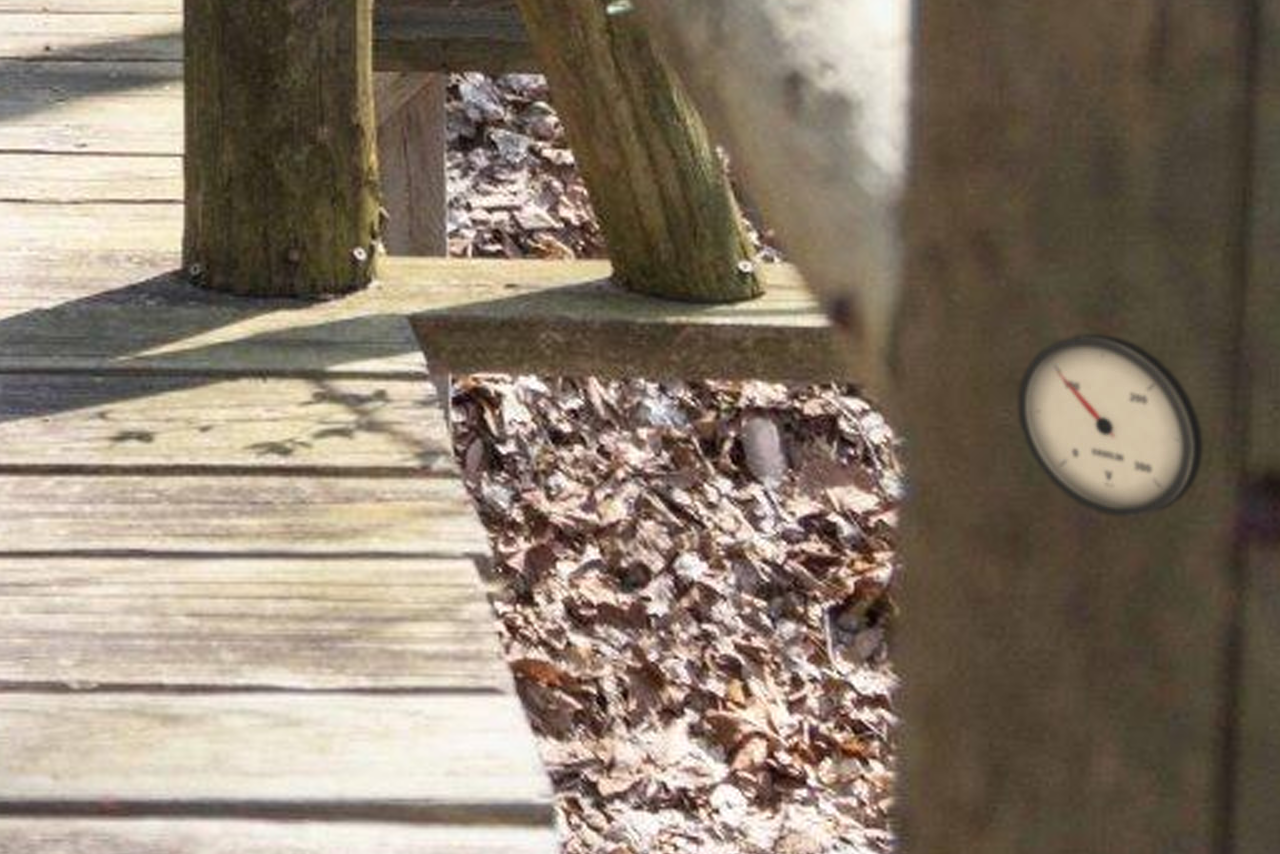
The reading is 100 V
